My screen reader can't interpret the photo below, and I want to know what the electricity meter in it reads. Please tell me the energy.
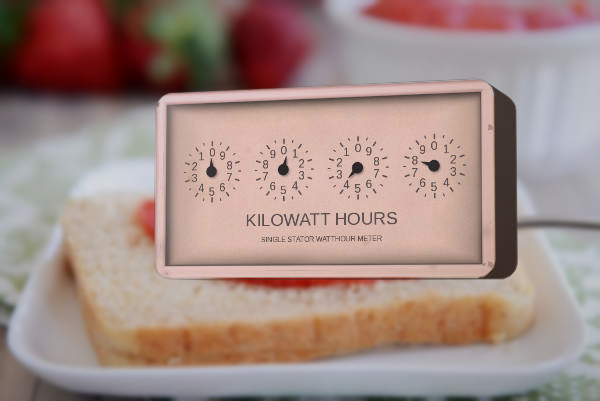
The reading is 38 kWh
